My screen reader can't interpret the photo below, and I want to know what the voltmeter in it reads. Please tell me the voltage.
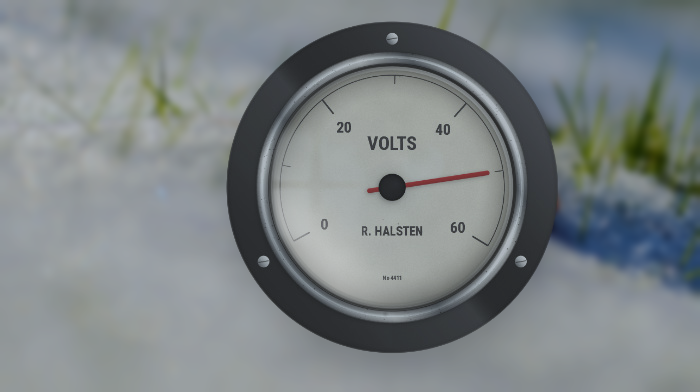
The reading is 50 V
